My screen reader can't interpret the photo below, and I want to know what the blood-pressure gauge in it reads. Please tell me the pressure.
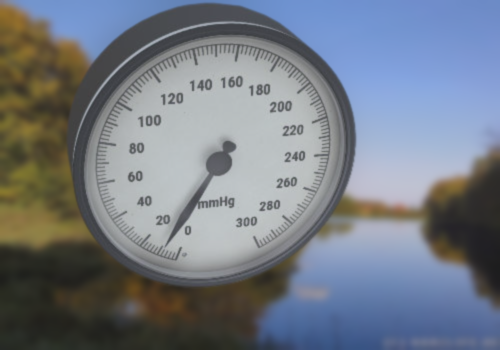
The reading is 10 mmHg
